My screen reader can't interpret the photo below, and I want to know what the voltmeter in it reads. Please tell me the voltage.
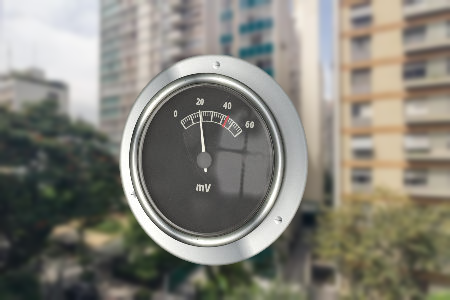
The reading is 20 mV
